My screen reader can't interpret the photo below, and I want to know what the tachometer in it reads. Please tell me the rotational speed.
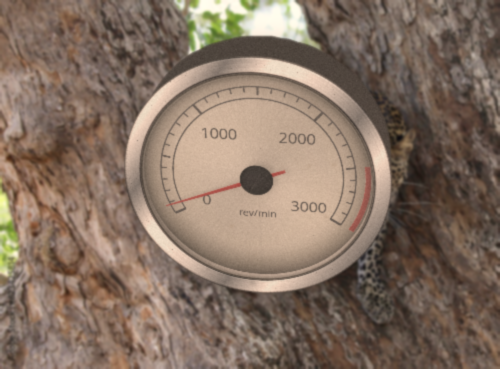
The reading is 100 rpm
